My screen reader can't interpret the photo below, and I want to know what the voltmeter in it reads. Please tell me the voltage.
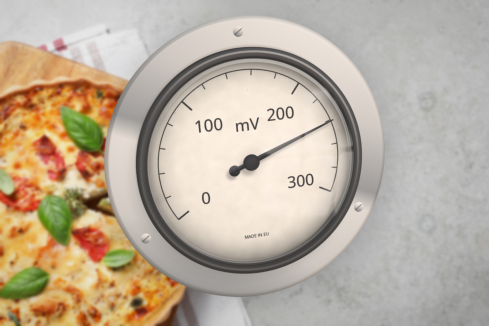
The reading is 240 mV
